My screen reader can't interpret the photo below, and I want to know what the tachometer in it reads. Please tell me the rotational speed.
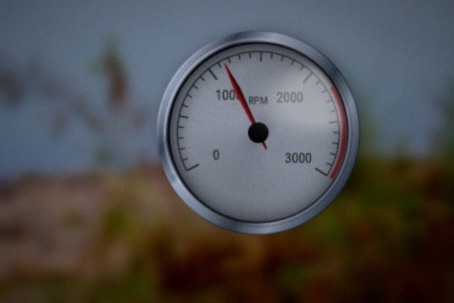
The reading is 1150 rpm
